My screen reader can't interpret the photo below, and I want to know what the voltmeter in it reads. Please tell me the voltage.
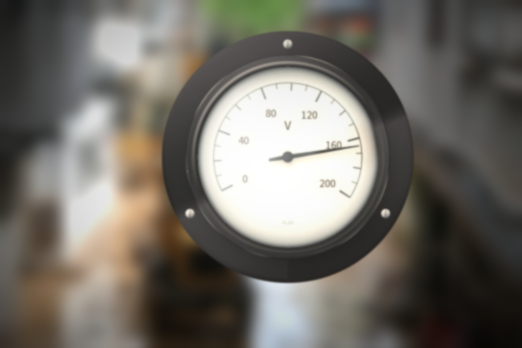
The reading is 165 V
